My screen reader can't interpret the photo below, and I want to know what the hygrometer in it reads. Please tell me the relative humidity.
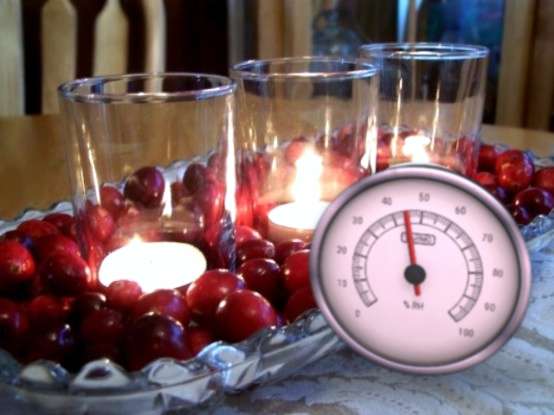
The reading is 45 %
